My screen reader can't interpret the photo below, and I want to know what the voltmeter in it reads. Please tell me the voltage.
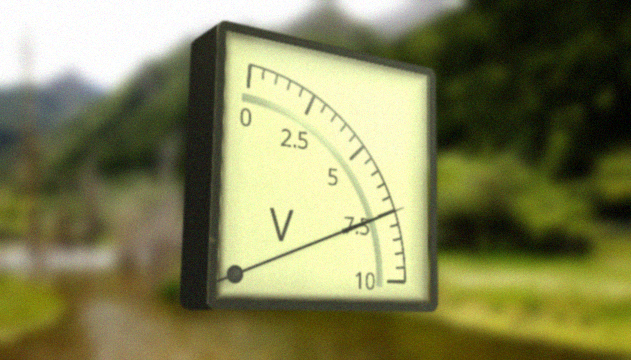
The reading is 7.5 V
